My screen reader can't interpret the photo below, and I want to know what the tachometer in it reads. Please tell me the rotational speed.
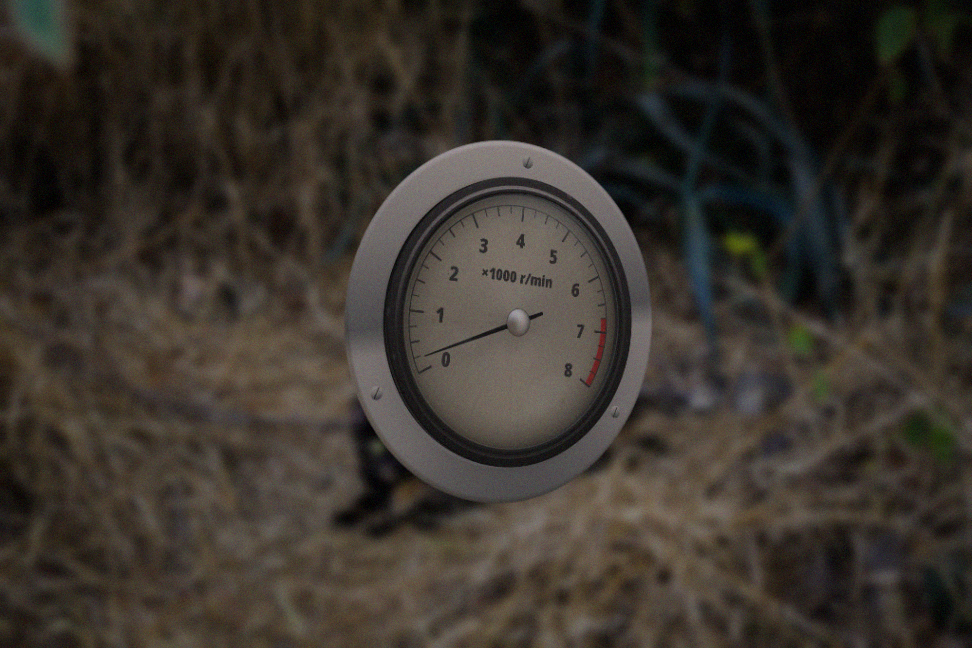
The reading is 250 rpm
